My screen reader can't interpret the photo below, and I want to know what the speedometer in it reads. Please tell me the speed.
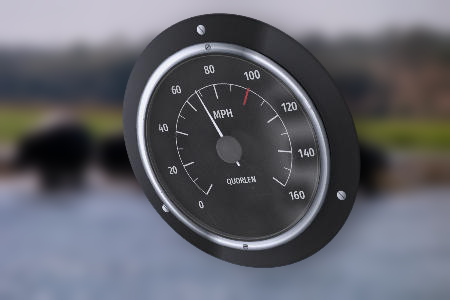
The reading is 70 mph
